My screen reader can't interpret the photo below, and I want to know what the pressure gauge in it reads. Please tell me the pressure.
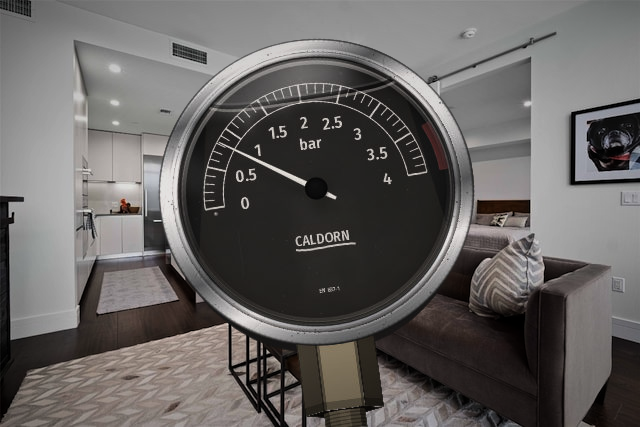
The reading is 0.8 bar
